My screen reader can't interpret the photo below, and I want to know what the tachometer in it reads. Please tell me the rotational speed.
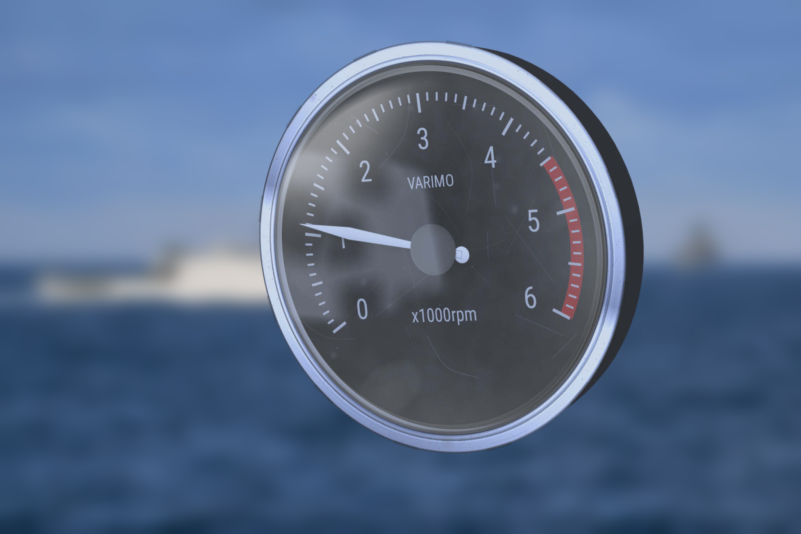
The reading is 1100 rpm
